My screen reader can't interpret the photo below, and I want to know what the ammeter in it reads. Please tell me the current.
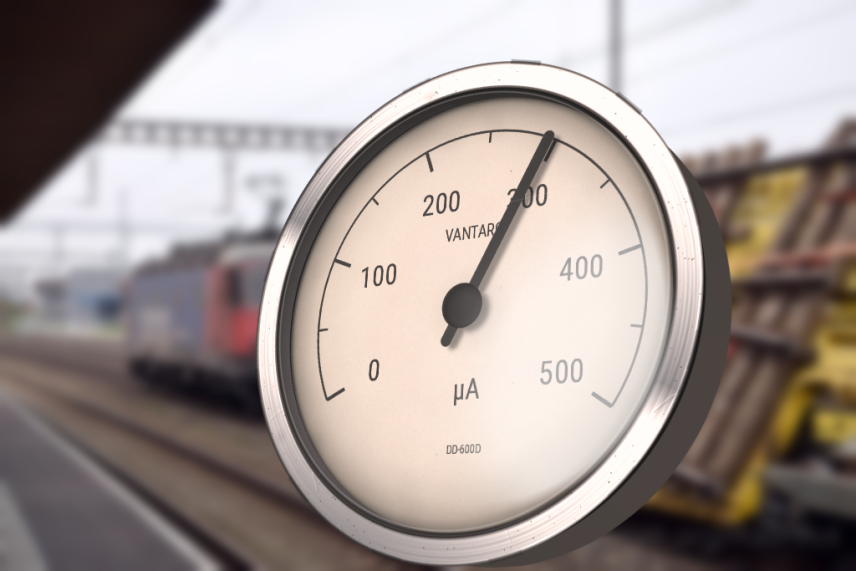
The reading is 300 µA
